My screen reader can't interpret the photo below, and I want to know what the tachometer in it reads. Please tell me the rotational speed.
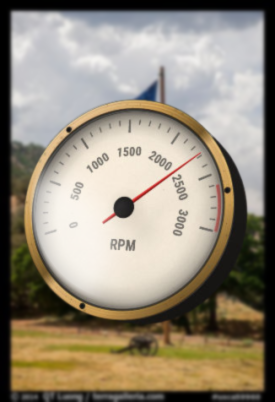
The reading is 2300 rpm
